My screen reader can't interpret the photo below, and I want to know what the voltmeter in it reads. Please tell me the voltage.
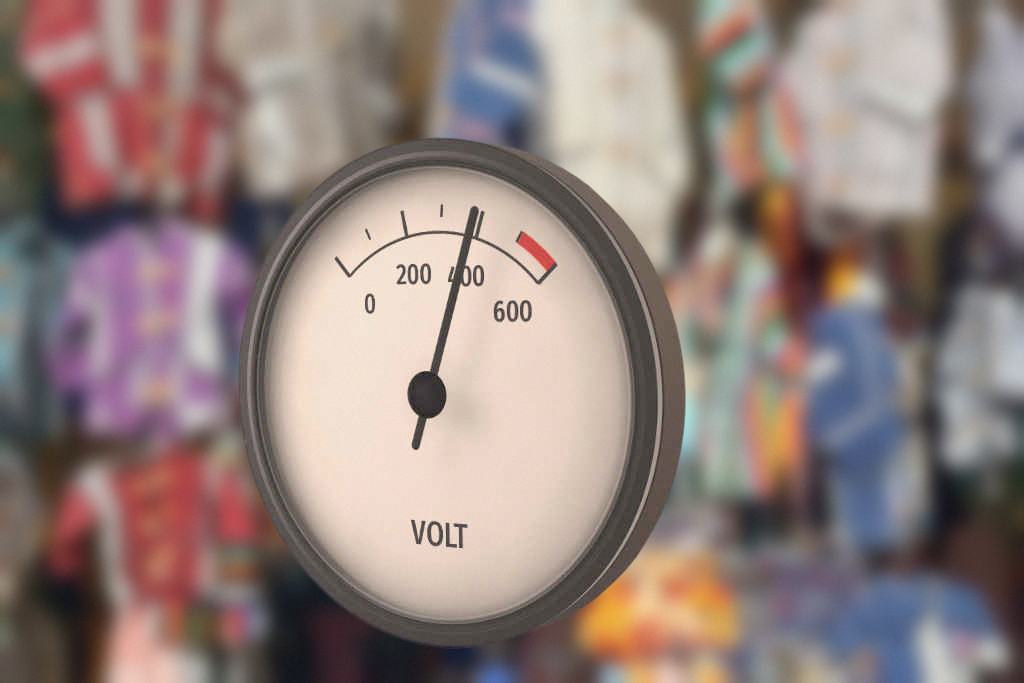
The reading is 400 V
